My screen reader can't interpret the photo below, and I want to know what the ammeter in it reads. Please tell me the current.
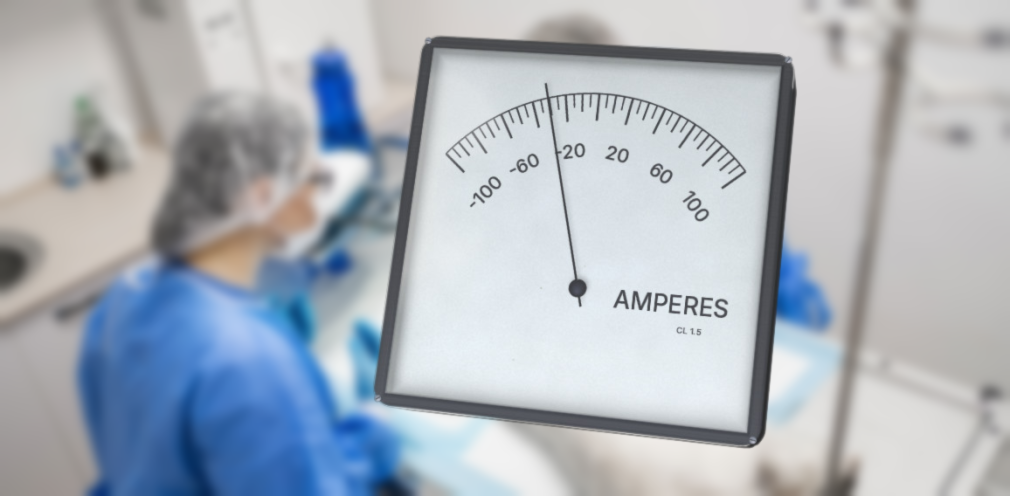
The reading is -30 A
